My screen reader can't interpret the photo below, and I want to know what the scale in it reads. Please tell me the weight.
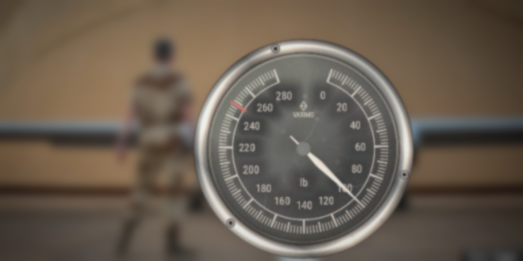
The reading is 100 lb
